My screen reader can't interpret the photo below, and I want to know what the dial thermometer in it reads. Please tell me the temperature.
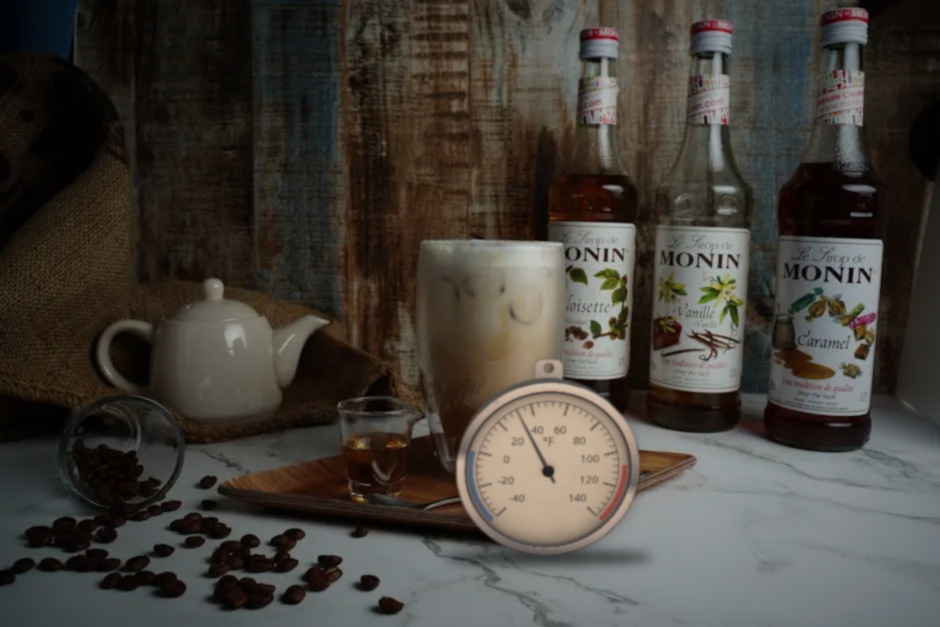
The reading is 32 °F
